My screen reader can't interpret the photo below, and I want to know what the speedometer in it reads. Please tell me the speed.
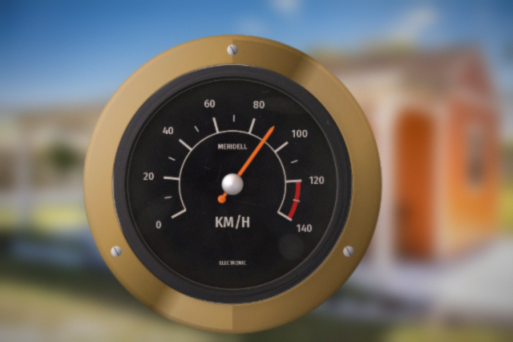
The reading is 90 km/h
